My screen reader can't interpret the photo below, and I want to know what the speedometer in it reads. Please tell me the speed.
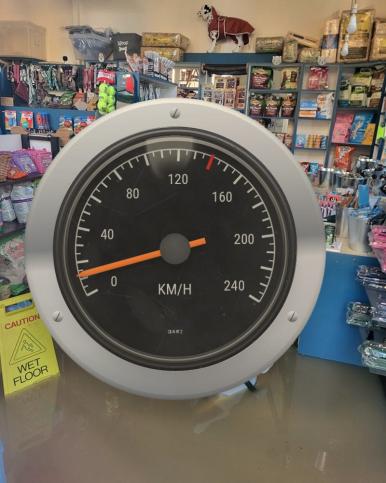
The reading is 12.5 km/h
